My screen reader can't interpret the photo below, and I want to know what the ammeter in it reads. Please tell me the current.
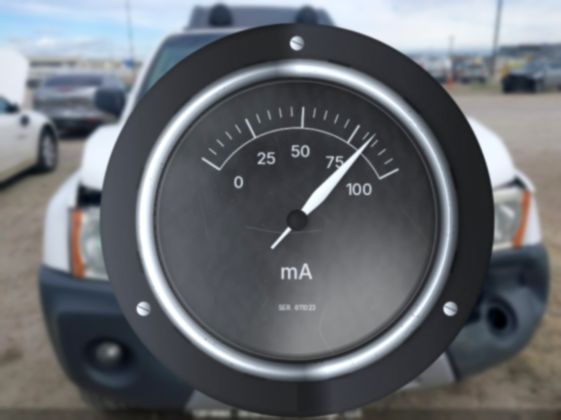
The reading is 82.5 mA
